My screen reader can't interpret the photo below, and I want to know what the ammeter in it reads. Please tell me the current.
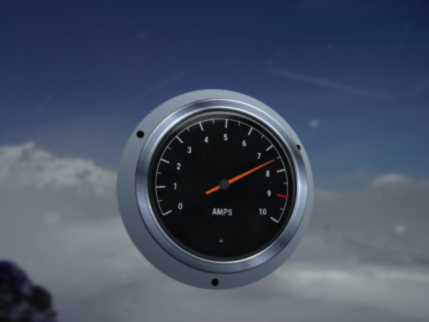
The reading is 7.5 A
